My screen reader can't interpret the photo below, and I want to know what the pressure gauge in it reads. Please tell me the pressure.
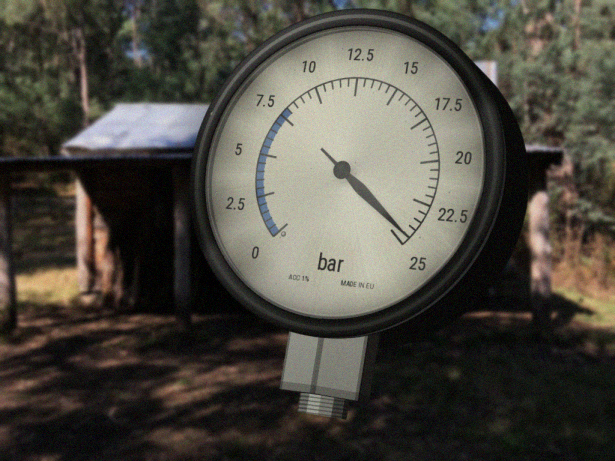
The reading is 24.5 bar
